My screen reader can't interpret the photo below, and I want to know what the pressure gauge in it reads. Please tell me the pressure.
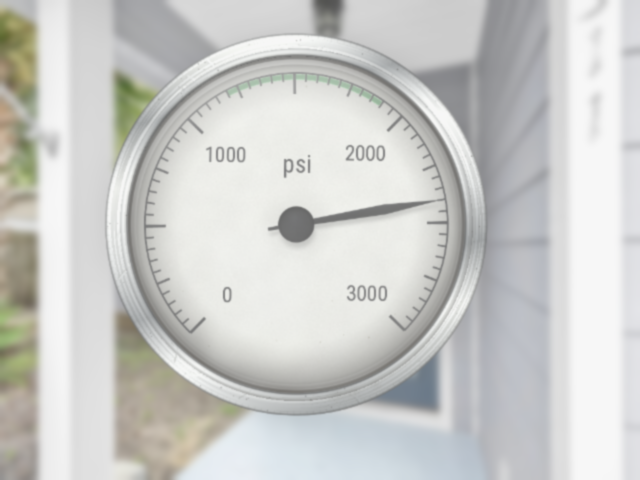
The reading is 2400 psi
